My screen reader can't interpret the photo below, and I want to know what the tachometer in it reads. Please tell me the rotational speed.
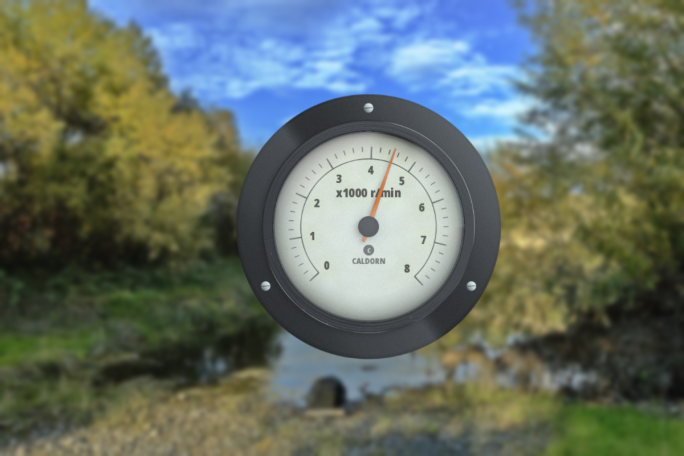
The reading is 4500 rpm
